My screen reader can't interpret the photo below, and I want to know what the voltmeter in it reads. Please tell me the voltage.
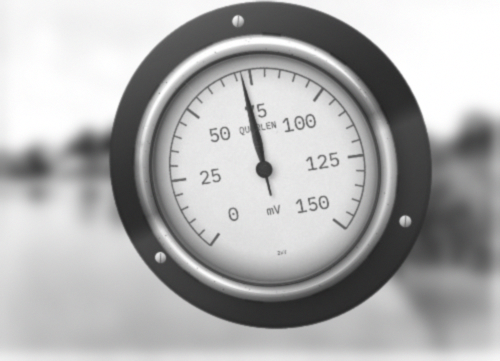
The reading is 72.5 mV
